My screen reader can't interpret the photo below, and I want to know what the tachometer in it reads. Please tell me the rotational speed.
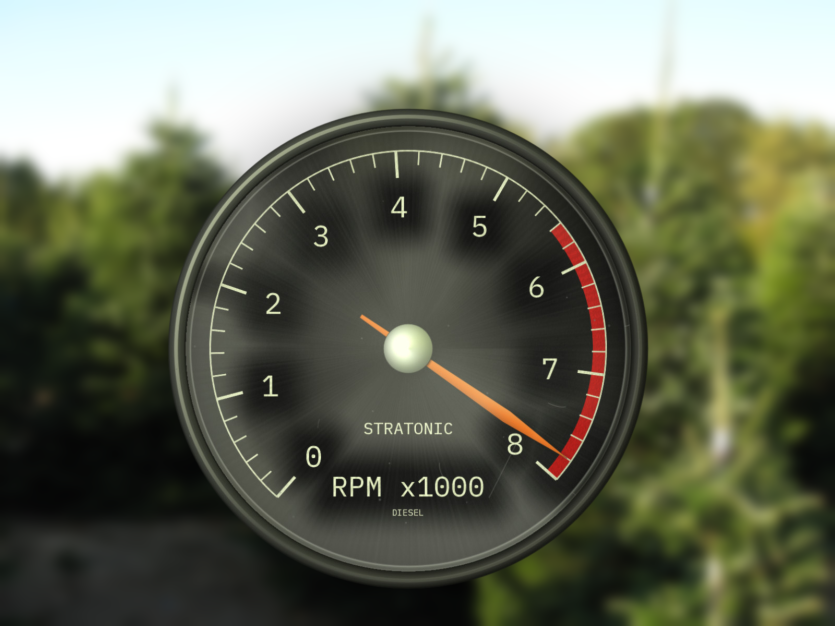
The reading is 7800 rpm
